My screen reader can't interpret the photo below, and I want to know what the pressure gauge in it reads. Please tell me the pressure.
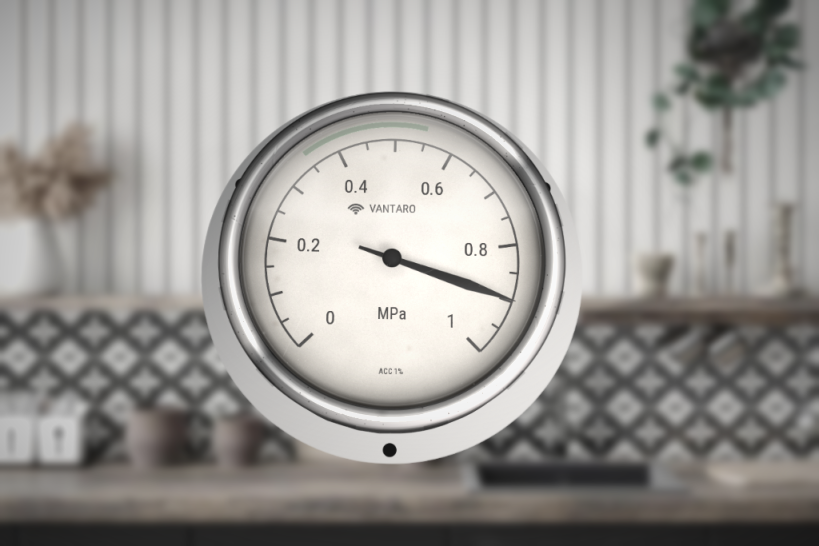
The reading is 0.9 MPa
